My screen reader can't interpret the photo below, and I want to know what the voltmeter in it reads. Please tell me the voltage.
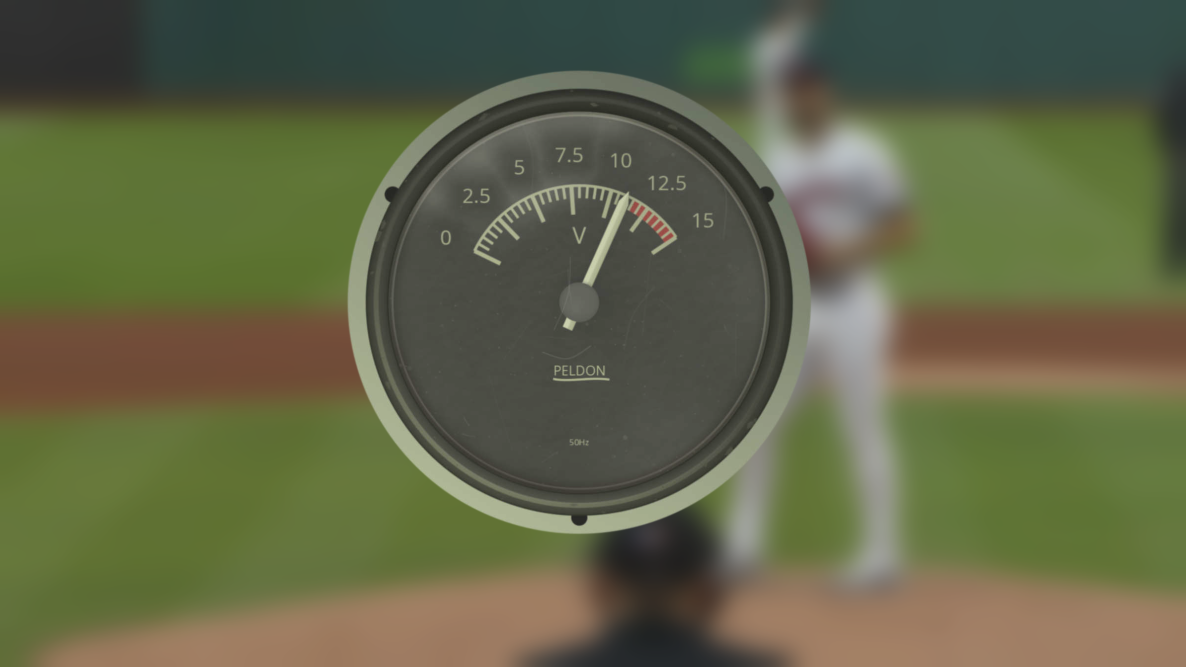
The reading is 11 V
